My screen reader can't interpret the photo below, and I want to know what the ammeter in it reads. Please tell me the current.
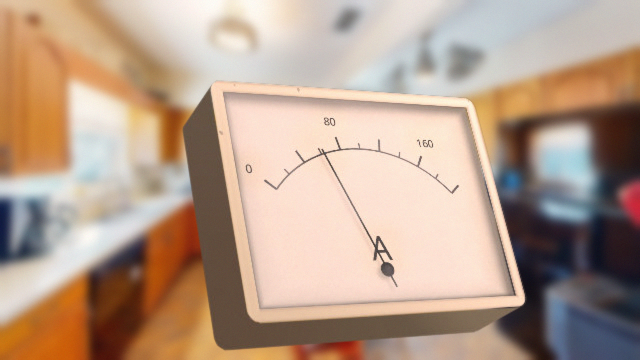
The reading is 60 A
